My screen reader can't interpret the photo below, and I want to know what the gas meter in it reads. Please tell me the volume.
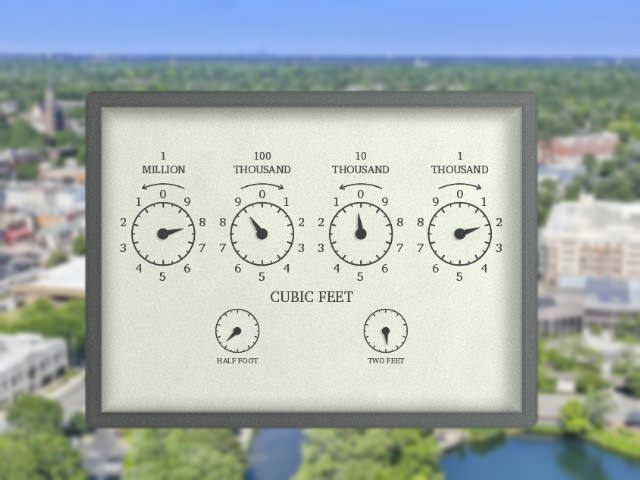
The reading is 790200 ft³
